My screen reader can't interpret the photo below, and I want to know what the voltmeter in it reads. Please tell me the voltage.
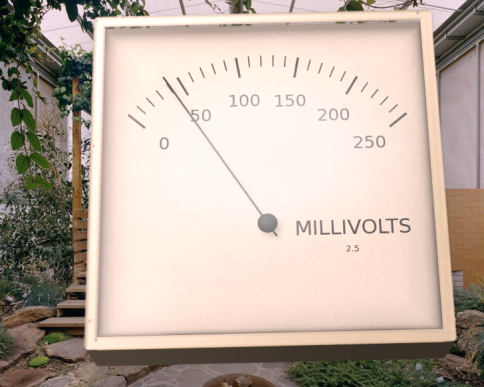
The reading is 40 mV
